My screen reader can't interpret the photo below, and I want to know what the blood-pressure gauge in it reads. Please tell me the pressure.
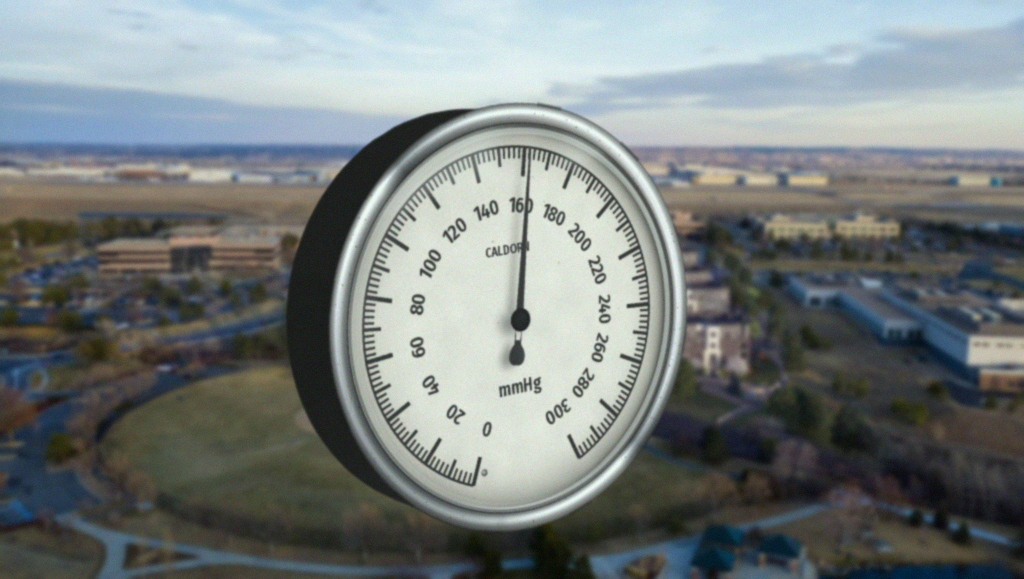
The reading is 160 mmHg
